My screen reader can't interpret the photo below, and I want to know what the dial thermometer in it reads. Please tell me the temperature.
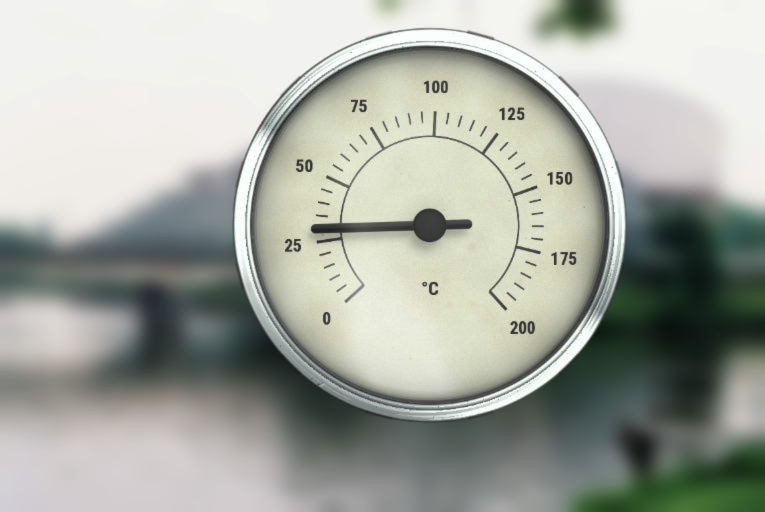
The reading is 30 °C
